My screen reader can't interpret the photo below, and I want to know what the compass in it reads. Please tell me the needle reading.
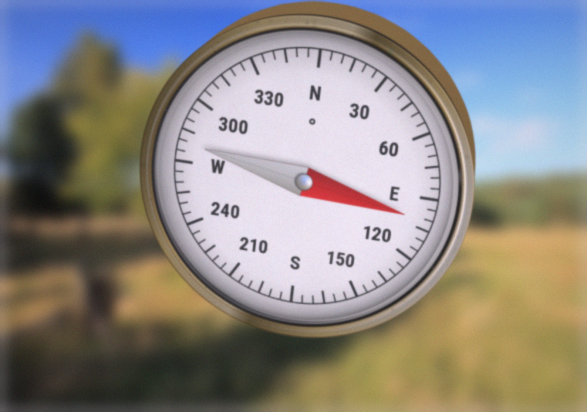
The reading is 100 °
